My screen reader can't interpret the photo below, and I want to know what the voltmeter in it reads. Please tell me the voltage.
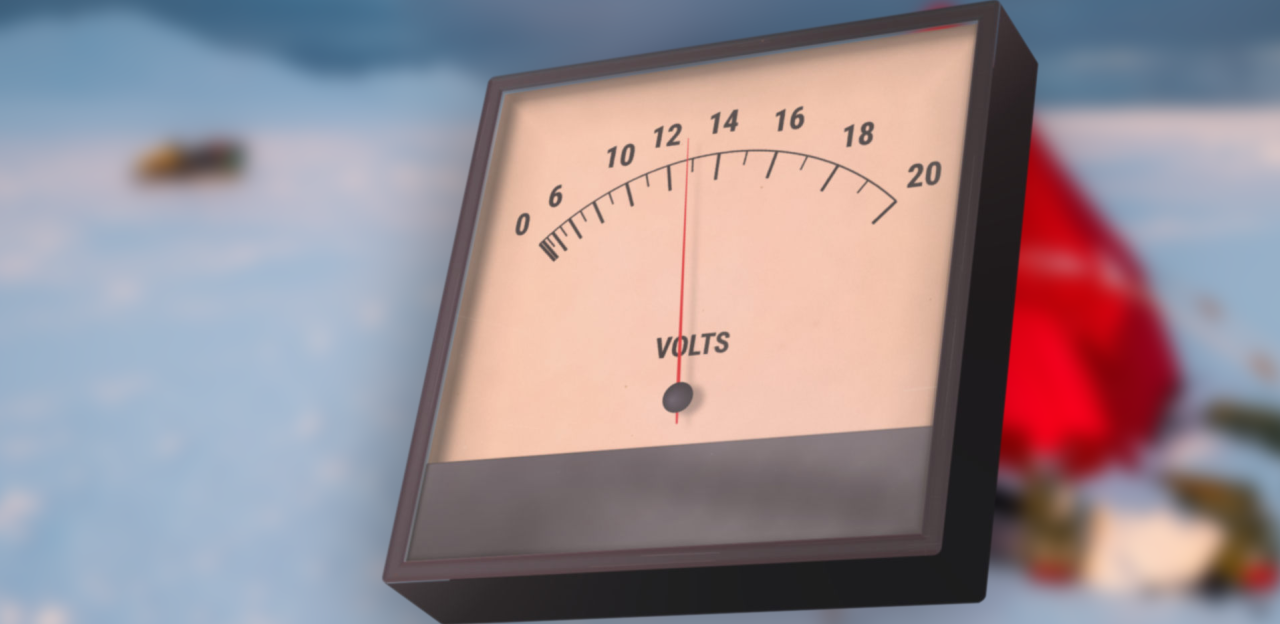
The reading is 13 V
